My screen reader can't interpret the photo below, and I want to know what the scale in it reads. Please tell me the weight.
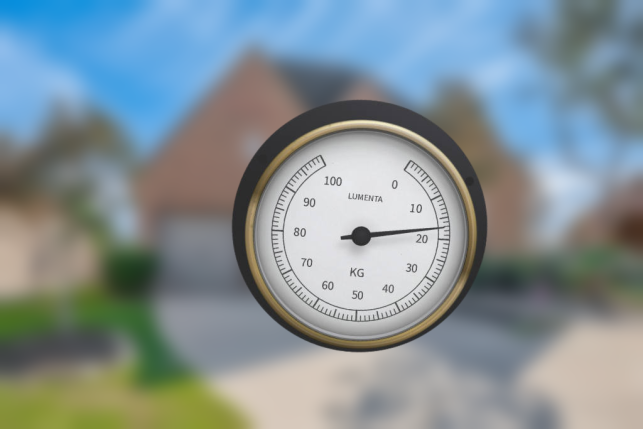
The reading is 17 kg
